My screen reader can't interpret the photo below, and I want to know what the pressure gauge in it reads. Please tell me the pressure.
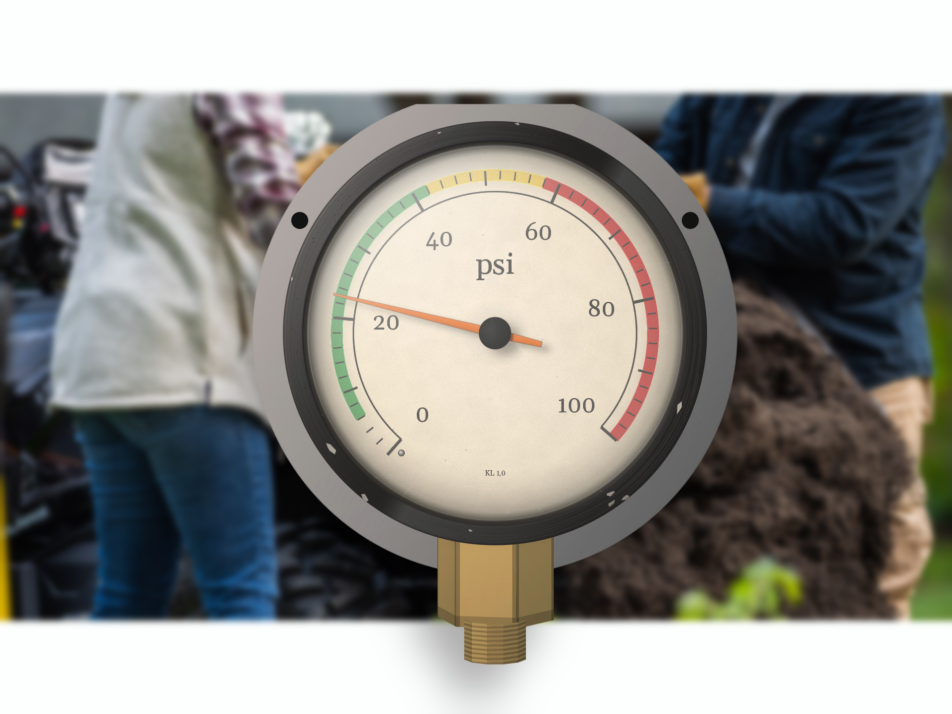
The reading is 23 psi
